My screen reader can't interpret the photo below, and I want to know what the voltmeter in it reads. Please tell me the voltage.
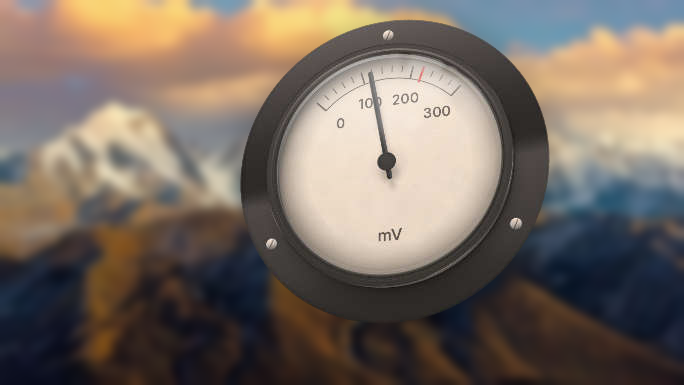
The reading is 120 mV
